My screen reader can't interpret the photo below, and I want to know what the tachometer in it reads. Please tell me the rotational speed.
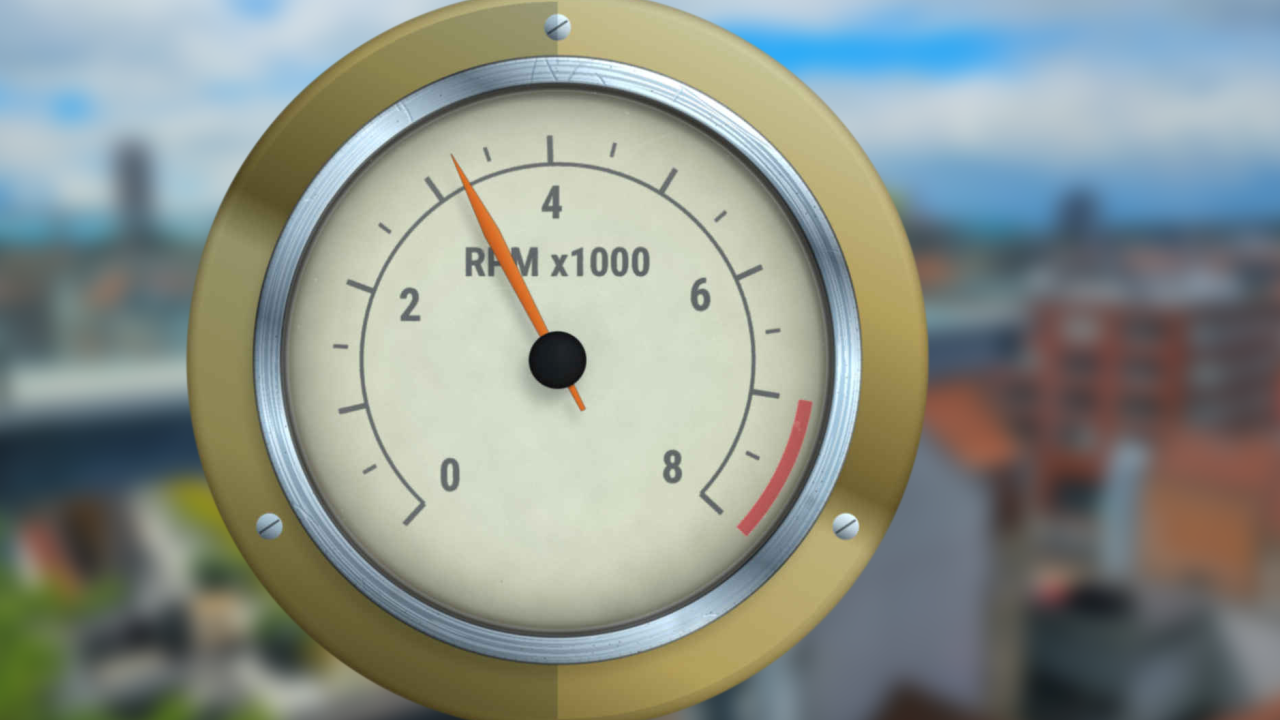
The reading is 3250 rpm
